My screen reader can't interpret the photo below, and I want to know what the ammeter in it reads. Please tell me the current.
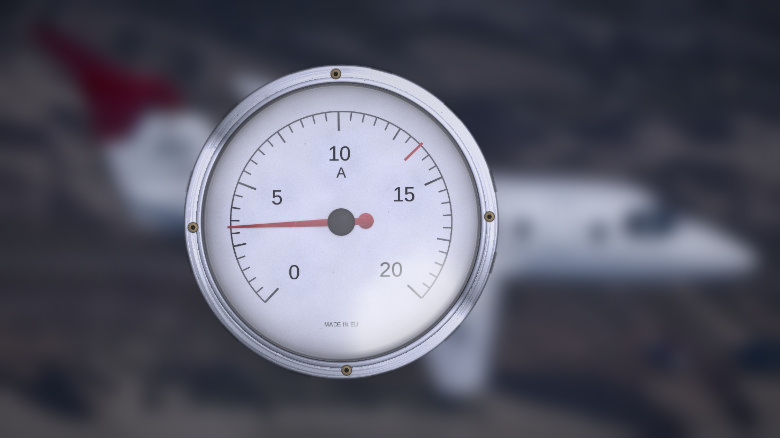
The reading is 3.25 A
